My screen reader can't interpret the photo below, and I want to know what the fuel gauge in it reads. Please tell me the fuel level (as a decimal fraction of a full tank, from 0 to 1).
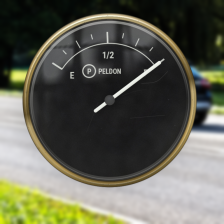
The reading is 1
